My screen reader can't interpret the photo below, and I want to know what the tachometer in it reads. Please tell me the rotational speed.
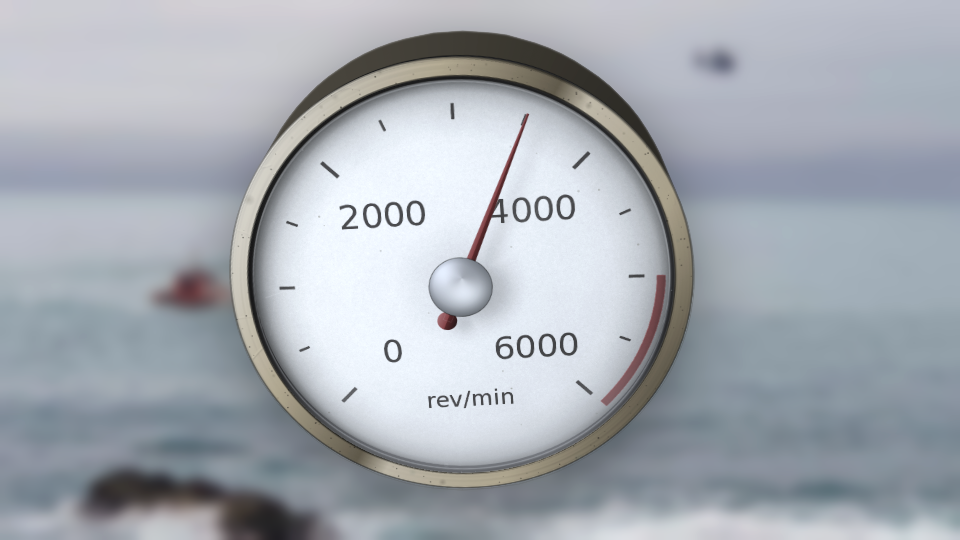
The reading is 3500 rpm
